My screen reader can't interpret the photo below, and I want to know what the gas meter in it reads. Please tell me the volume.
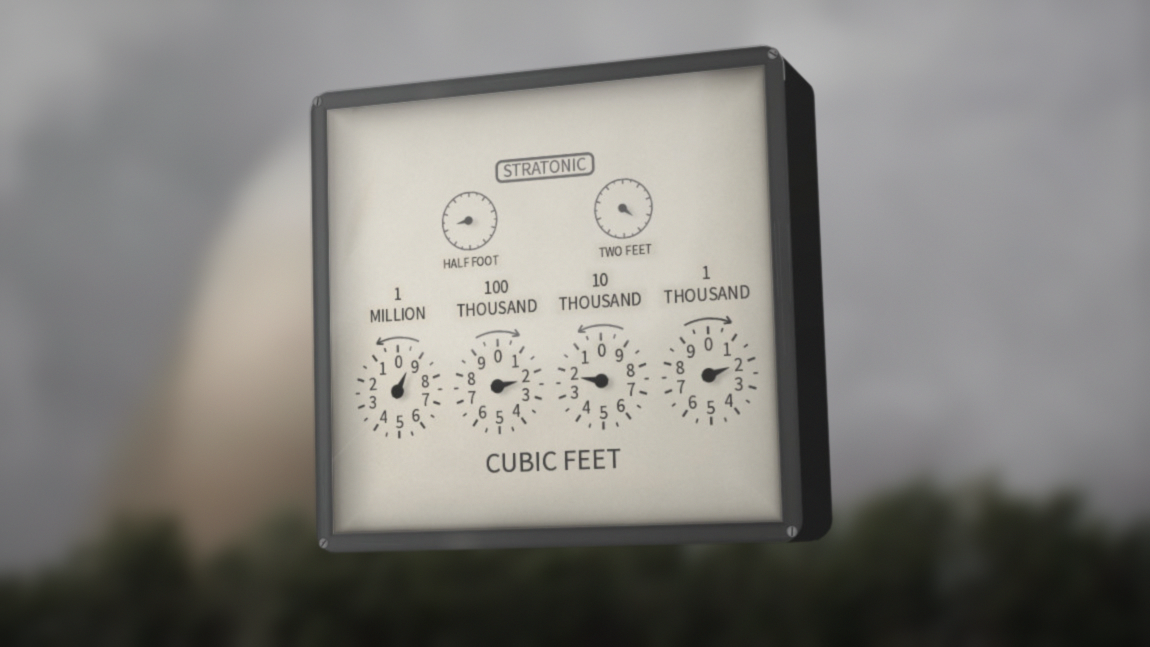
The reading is 922200 ft³
